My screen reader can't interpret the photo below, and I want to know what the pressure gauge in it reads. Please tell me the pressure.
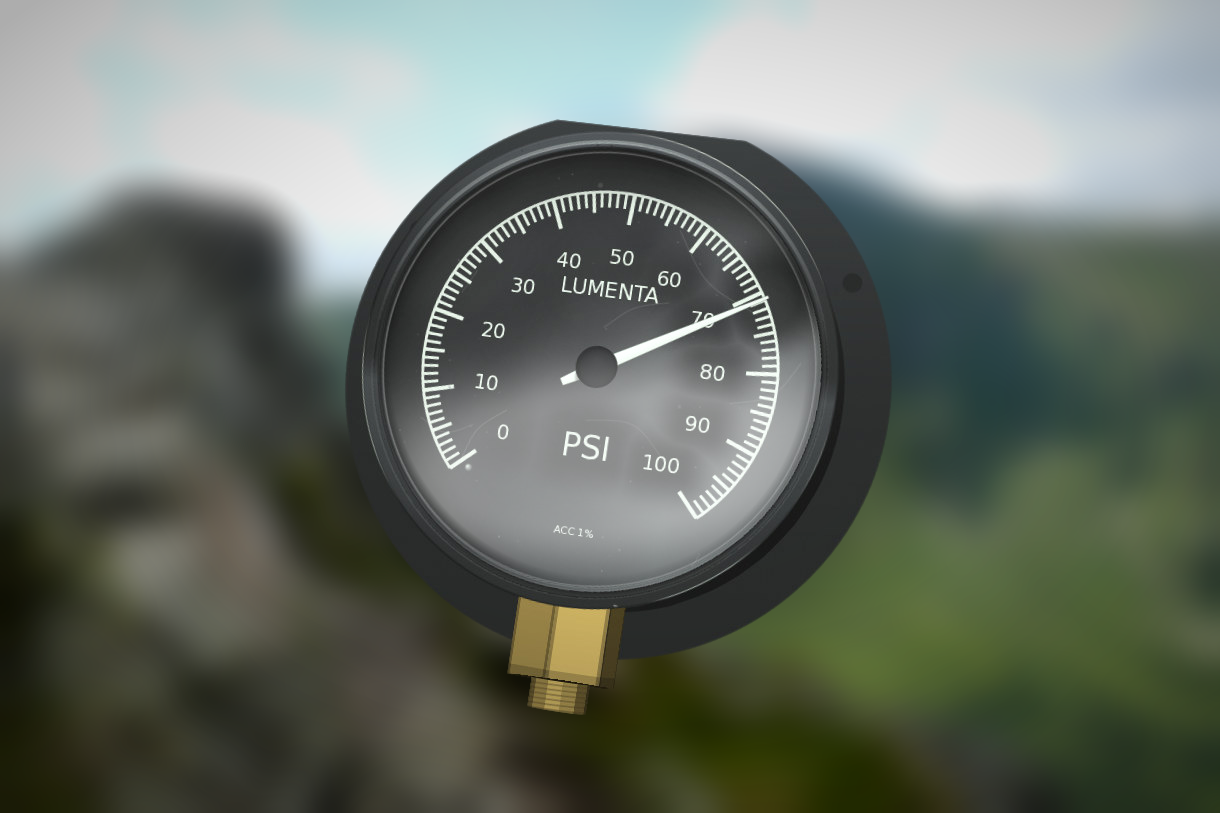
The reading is 71 psi
